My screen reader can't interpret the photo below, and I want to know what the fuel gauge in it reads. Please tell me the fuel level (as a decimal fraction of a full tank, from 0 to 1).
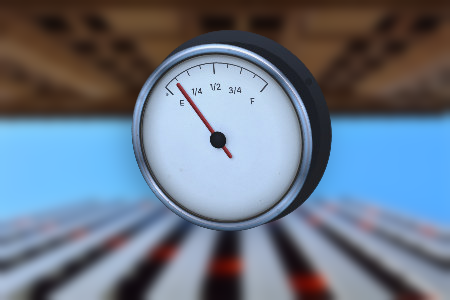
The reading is 0.125
